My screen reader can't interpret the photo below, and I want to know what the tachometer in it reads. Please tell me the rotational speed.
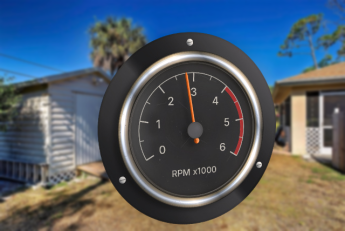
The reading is 2750 rpm
